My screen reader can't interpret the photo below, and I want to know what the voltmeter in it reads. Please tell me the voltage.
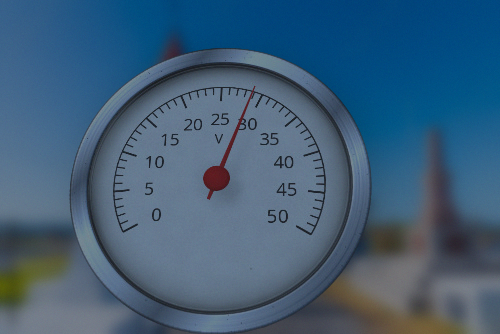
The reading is 29 V
